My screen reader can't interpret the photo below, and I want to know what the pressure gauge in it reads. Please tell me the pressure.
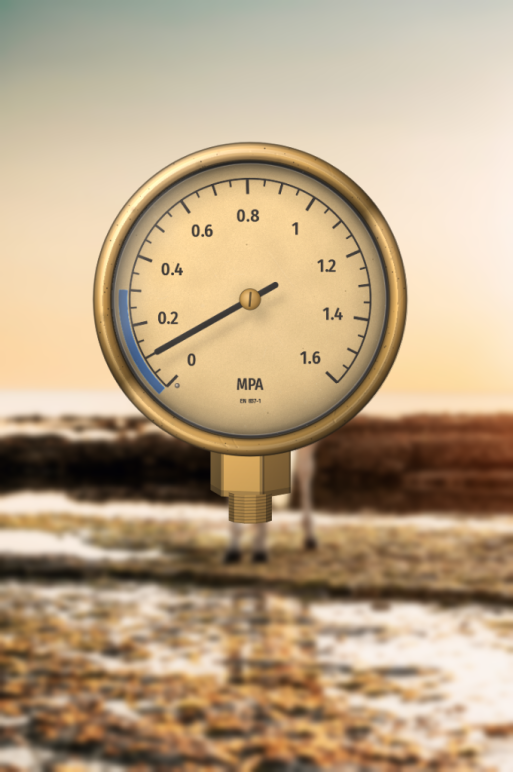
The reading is 0.1 MPa
